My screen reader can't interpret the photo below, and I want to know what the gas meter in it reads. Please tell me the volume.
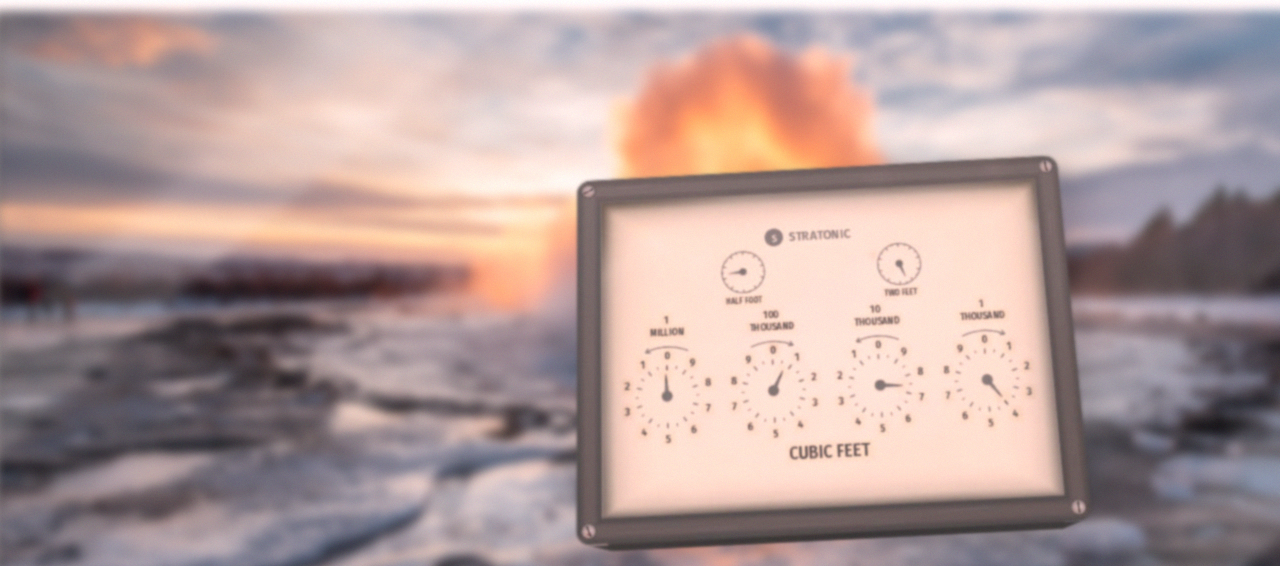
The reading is 7400 ft³
